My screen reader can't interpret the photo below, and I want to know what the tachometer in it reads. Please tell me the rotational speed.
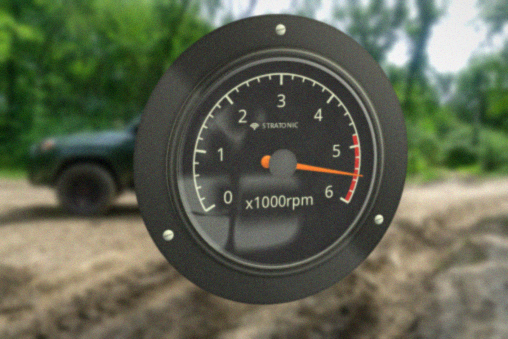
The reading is 5500 rpm
